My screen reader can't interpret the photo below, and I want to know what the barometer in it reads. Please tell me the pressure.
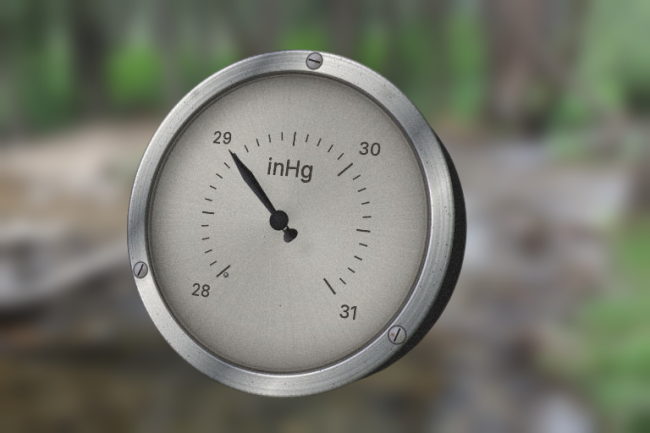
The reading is 29 inHg
